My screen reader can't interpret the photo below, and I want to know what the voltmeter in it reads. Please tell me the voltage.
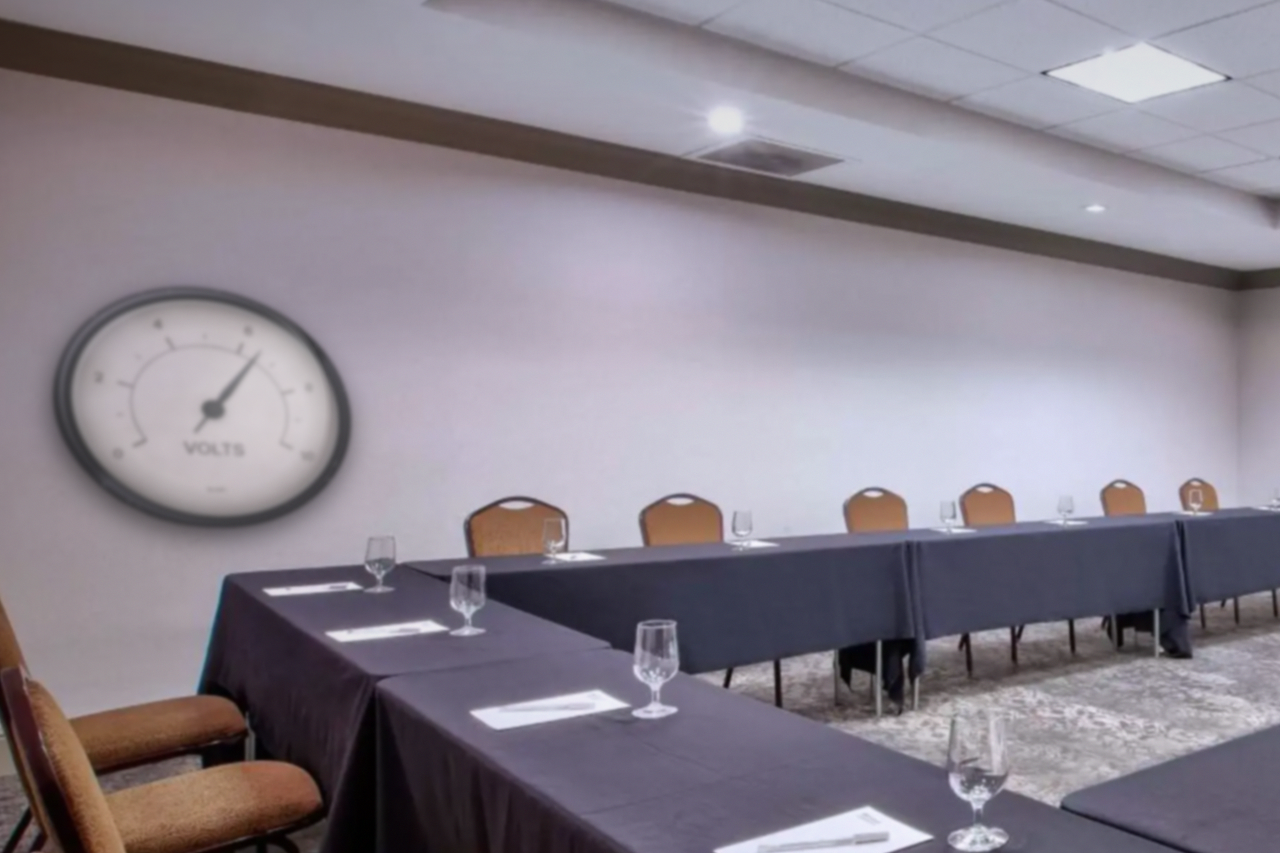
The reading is 6.5 V
